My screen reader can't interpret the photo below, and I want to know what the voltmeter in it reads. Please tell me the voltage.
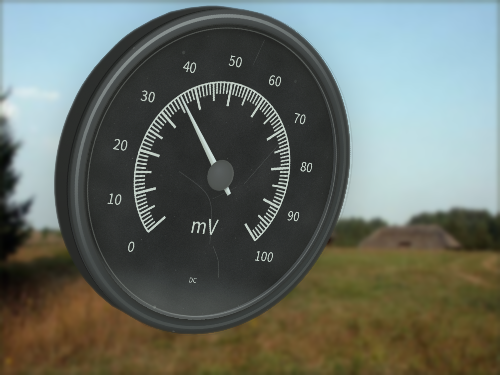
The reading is 35 mV
